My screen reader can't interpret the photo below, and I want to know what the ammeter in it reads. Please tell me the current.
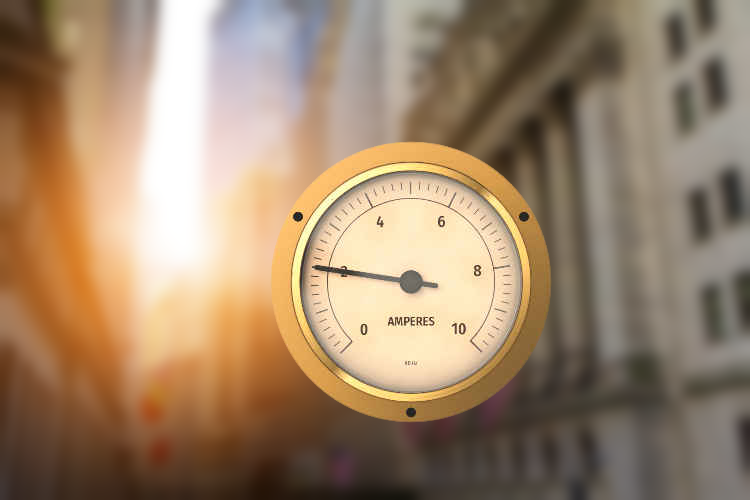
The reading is 2 A
